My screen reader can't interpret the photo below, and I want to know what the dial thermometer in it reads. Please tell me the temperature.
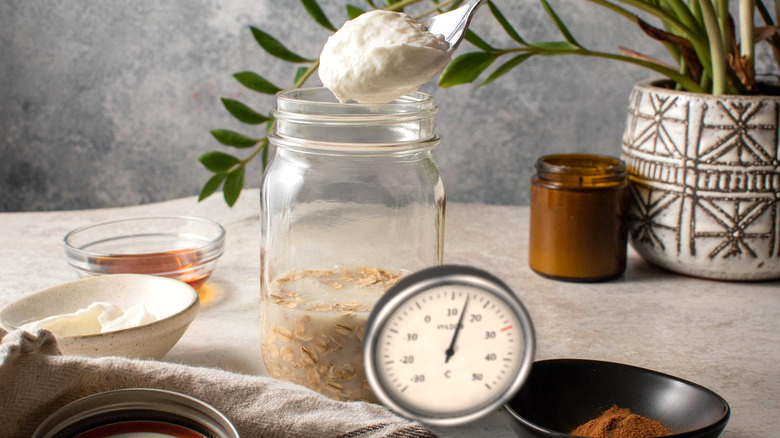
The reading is 14 °C
